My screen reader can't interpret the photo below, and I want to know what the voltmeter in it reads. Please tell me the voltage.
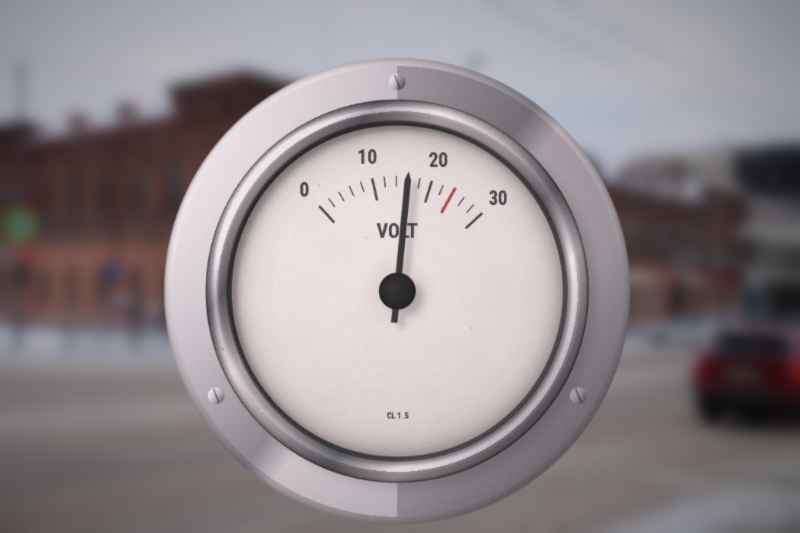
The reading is 16 V
